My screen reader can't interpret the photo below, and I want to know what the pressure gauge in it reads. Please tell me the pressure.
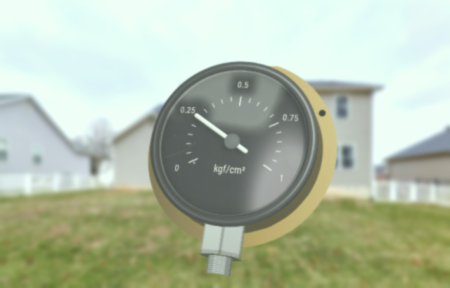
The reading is 0.25 kg/cm²
